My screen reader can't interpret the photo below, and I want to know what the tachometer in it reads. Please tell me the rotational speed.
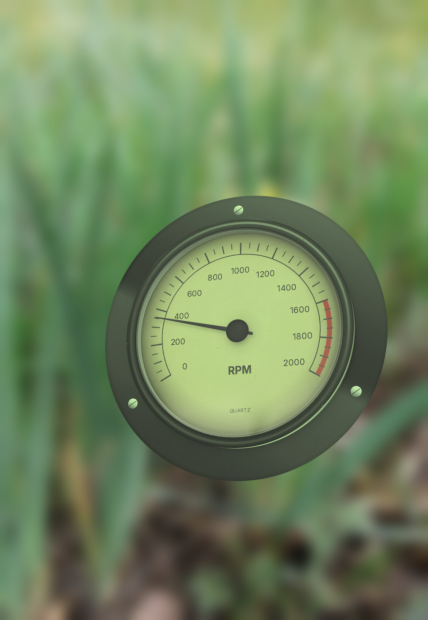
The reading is 350 rpm
